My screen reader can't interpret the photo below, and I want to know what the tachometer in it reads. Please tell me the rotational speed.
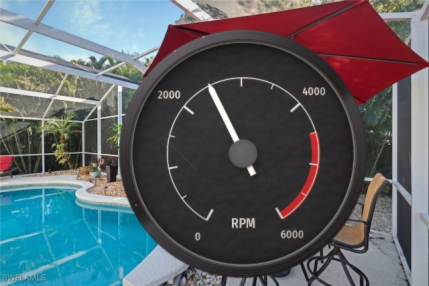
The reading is 2500 rpm
